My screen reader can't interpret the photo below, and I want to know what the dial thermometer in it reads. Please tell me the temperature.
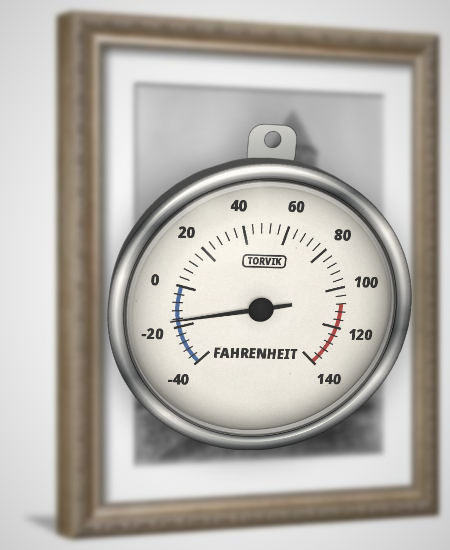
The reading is -16 °F
